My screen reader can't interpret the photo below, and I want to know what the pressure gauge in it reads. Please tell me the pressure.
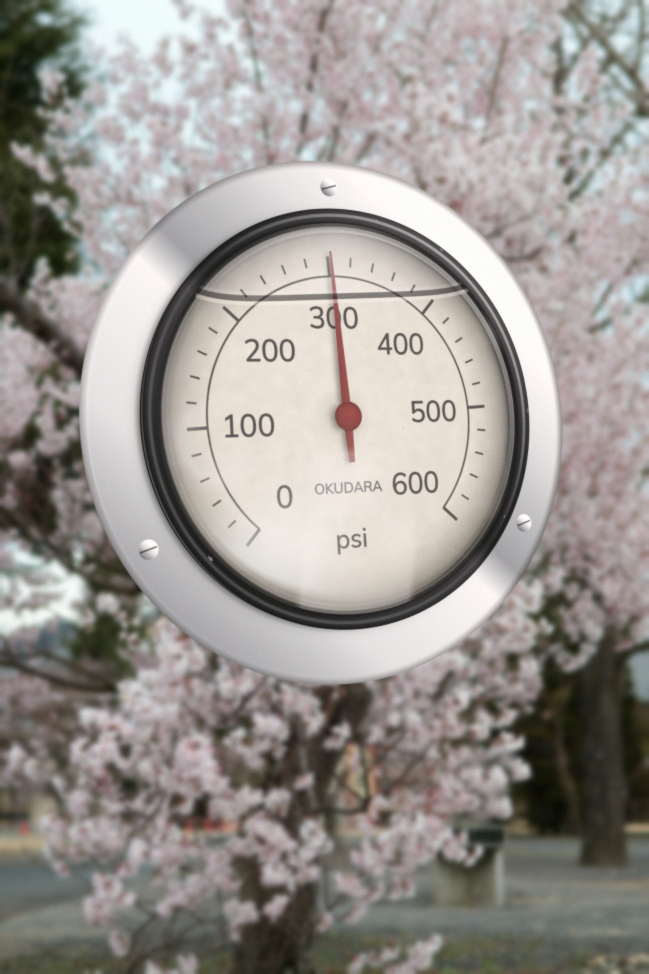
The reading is 300 psi
